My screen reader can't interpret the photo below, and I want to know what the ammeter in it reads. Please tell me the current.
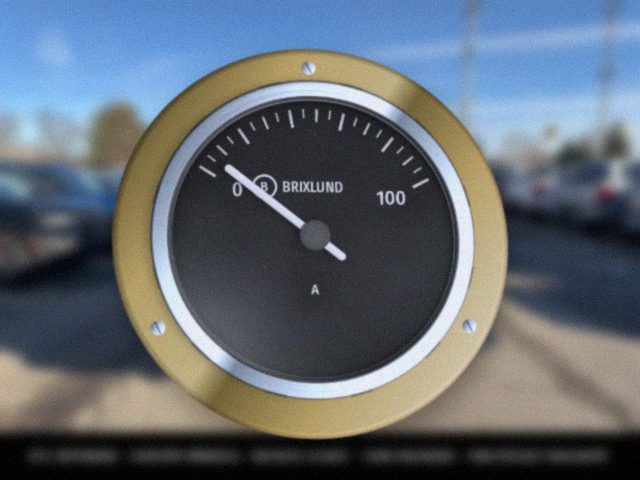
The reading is 5 A
